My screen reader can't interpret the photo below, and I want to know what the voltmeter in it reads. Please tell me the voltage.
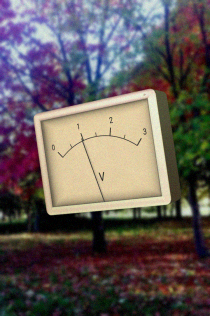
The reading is 1 V
